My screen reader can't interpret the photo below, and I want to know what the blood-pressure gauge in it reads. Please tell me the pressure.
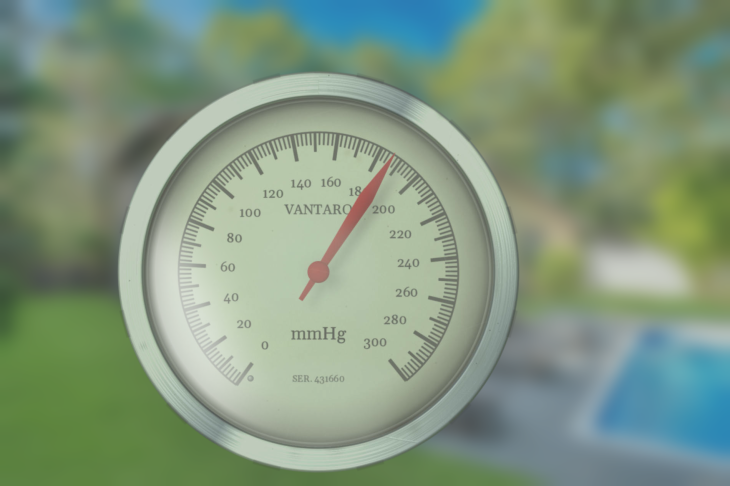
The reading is 186 mmHg
